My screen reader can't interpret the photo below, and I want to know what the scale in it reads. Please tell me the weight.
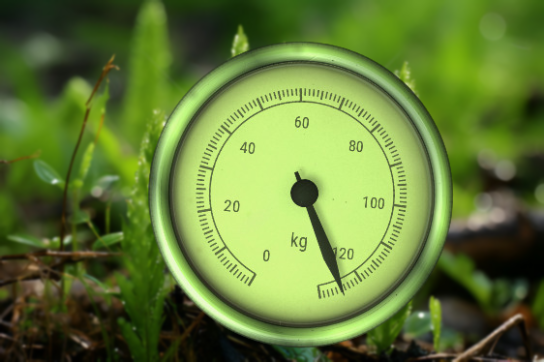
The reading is 125 kg
